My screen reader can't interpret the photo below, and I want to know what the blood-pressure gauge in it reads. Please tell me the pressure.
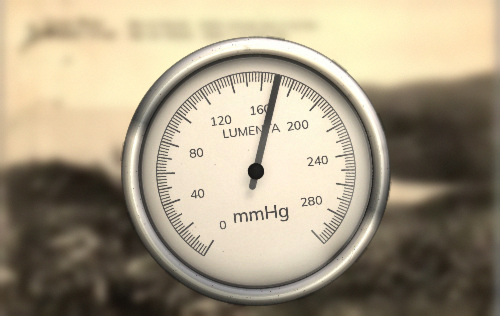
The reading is 170 mmHg
